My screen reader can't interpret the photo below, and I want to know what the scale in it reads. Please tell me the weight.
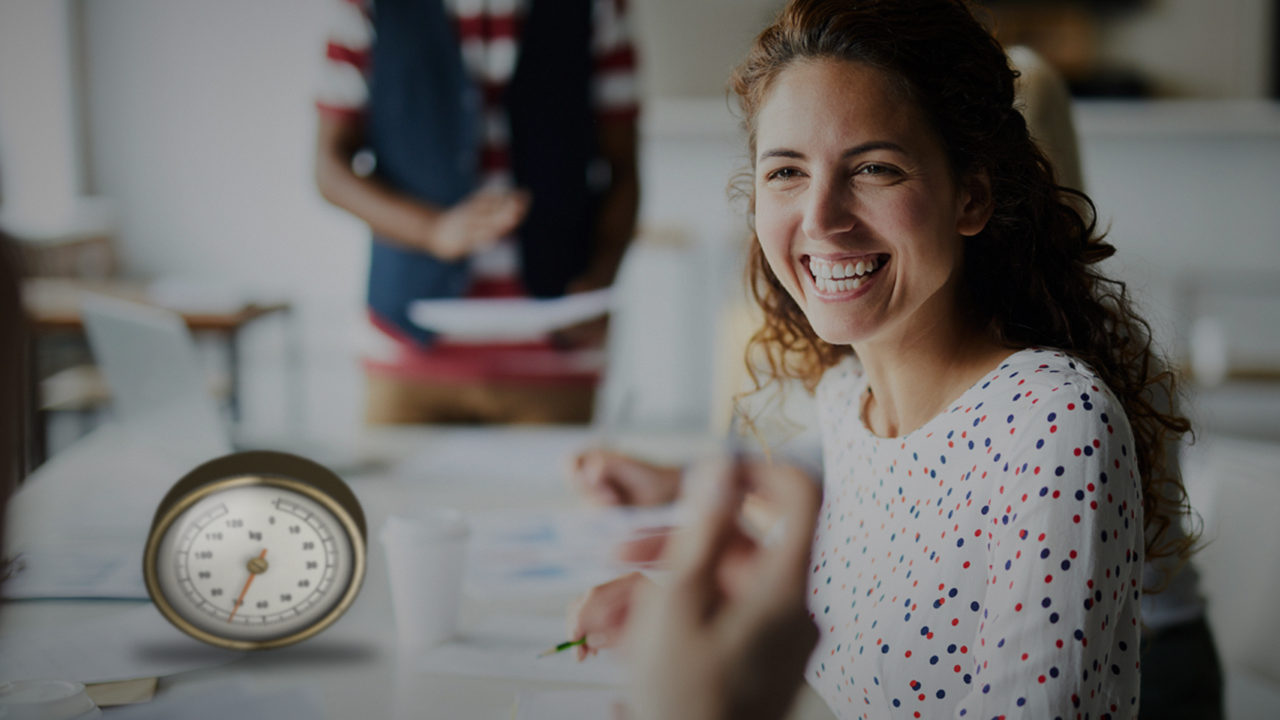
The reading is 70 kg
